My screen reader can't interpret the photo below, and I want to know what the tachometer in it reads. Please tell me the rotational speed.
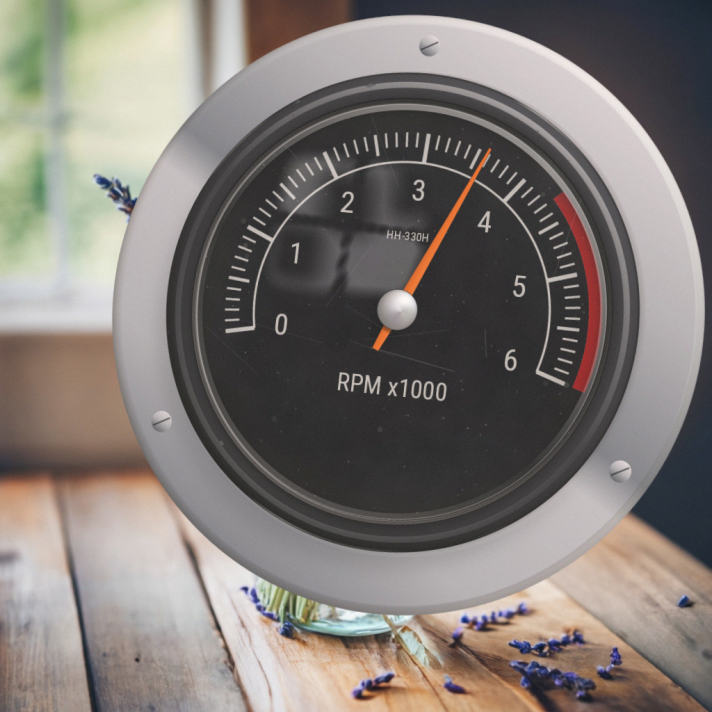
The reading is 3600 rpm
